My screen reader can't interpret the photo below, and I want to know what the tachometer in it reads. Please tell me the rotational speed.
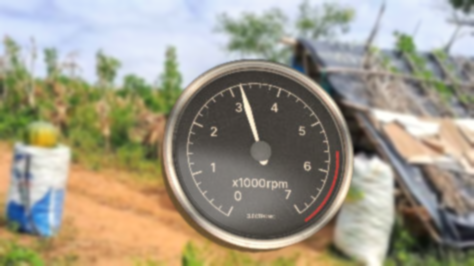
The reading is 3200 rpm
